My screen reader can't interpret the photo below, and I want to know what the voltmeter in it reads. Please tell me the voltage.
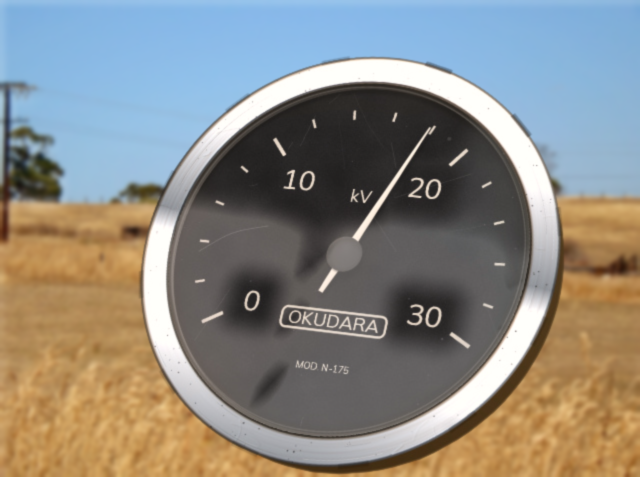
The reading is 18 kV
